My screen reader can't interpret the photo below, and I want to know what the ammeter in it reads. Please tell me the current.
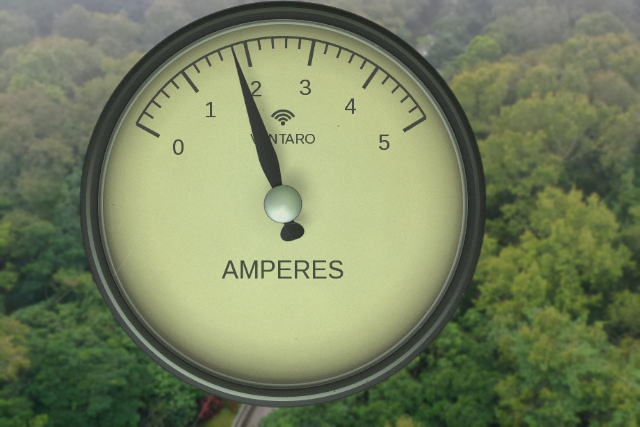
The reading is 1.8 A
